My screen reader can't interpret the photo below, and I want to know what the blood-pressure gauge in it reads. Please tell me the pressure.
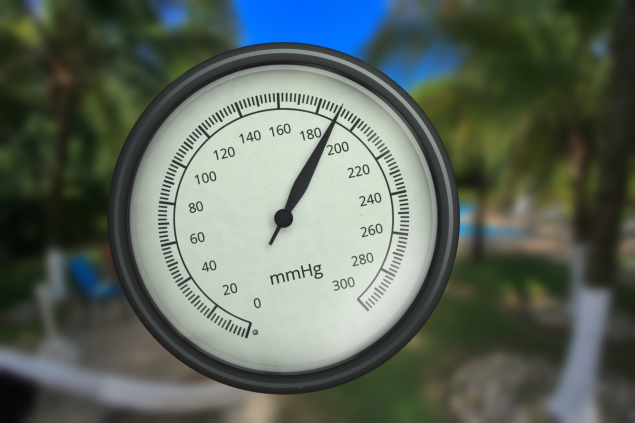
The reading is 190 mmHg
